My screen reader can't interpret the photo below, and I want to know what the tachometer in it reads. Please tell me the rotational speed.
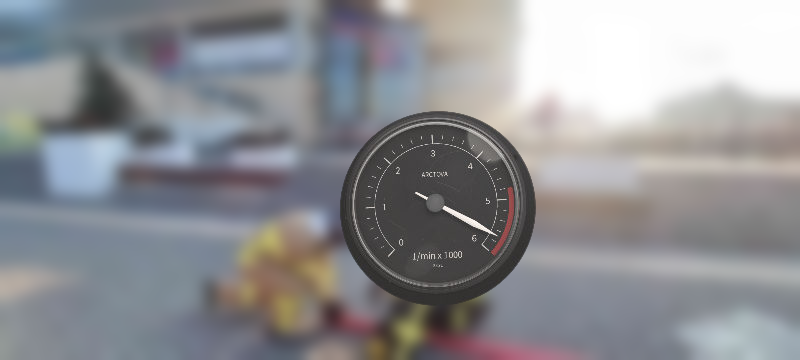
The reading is 5700 rpm
